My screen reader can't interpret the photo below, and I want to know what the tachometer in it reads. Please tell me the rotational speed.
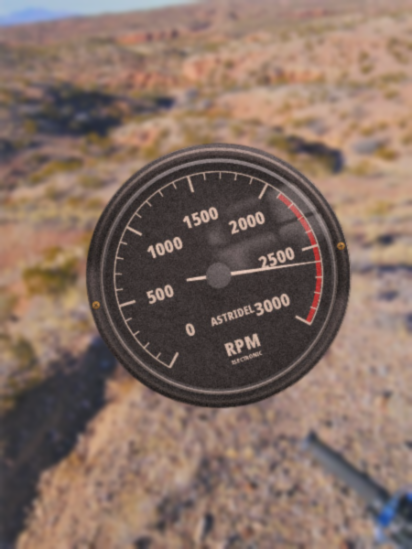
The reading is 2600 rpm
